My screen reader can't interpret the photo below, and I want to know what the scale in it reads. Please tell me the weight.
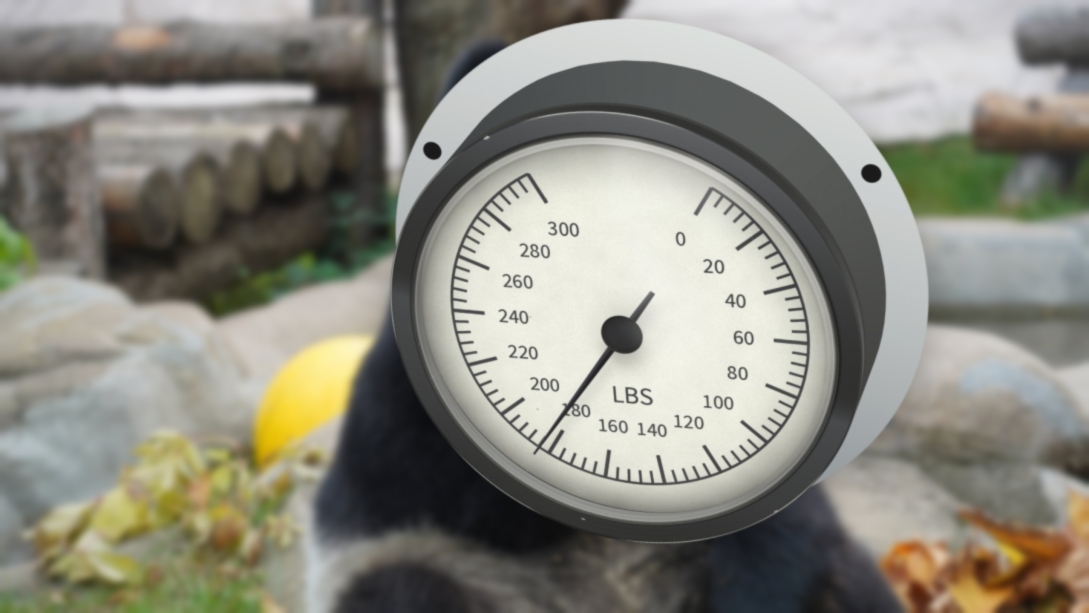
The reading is 184 lb
